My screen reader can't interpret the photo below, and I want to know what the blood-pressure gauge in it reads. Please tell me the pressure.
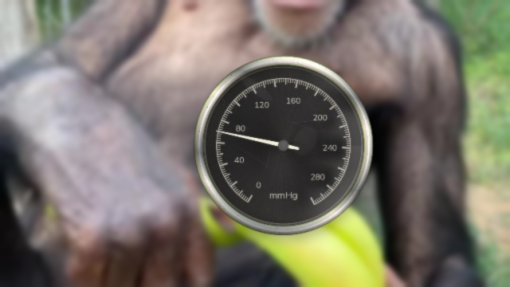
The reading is 70 mmHg
